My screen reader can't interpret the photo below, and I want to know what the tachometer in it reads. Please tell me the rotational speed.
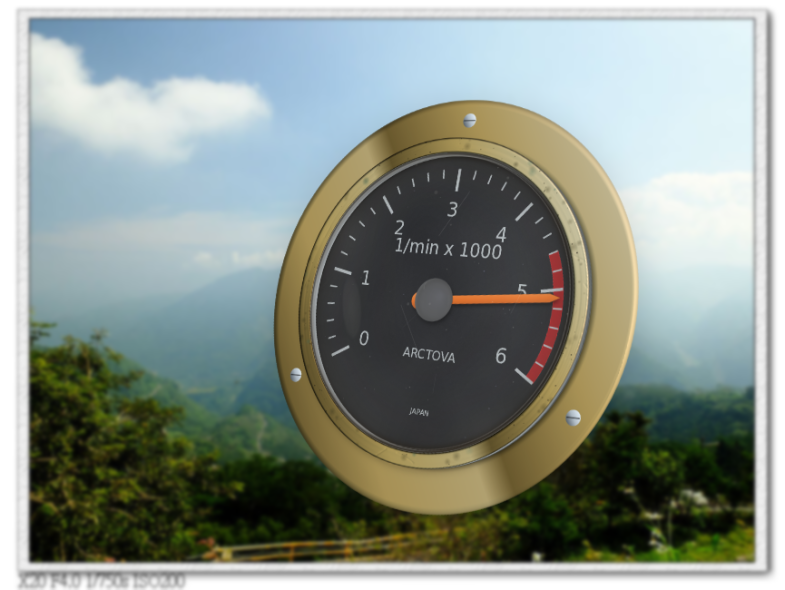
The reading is 5100 rpm
